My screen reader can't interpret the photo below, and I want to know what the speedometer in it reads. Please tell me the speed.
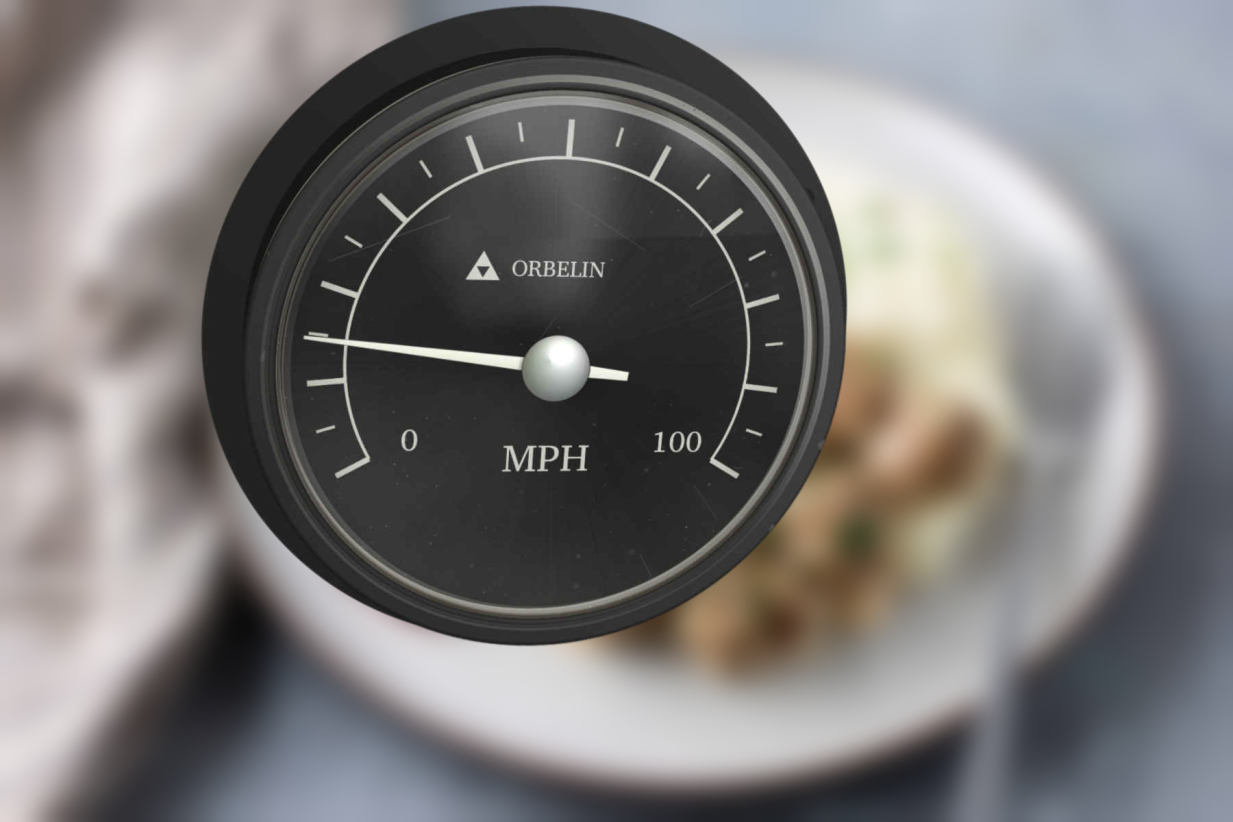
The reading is 15 mph
